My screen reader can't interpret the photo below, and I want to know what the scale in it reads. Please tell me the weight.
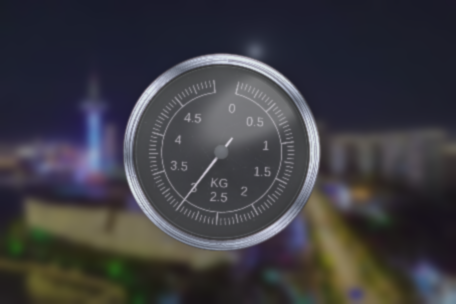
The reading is 3 kg
